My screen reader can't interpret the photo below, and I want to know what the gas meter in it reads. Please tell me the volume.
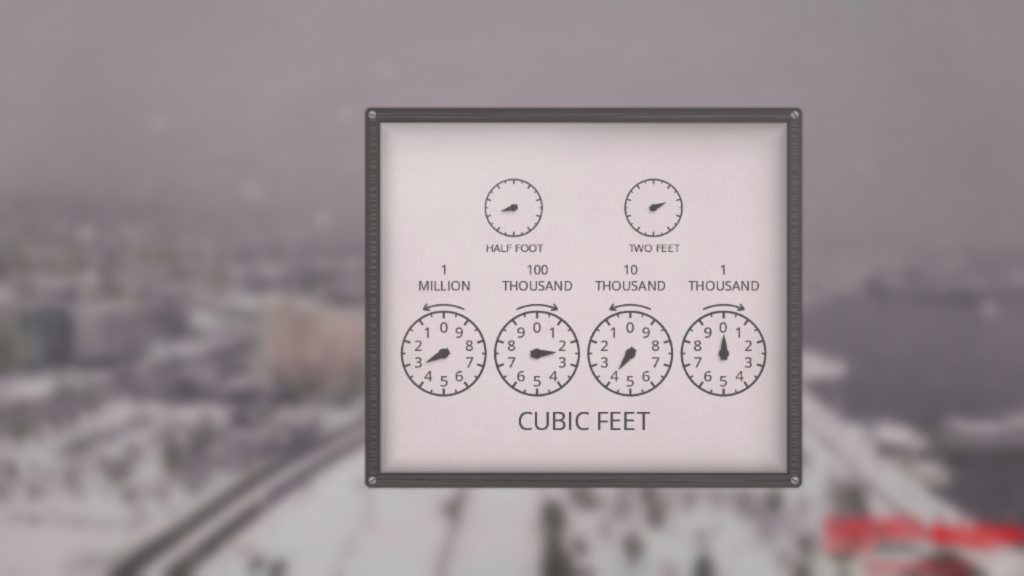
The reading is 324000 ft³
